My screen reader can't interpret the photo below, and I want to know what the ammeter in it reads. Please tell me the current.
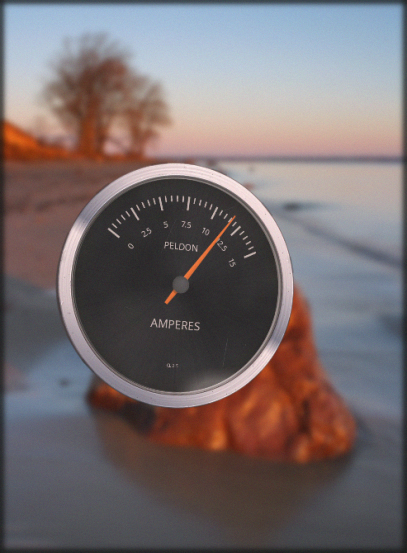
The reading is 11.5 A
